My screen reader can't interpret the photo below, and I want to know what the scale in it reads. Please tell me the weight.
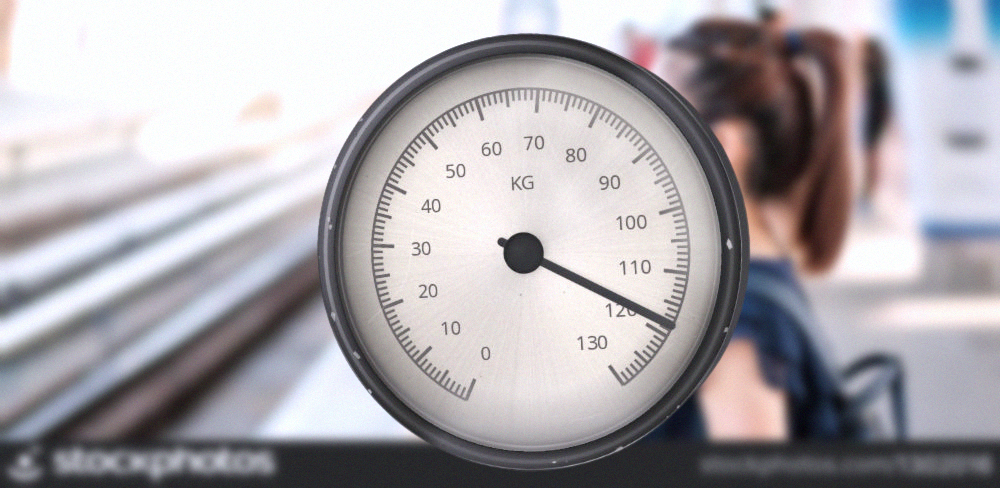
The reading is 118 kg
